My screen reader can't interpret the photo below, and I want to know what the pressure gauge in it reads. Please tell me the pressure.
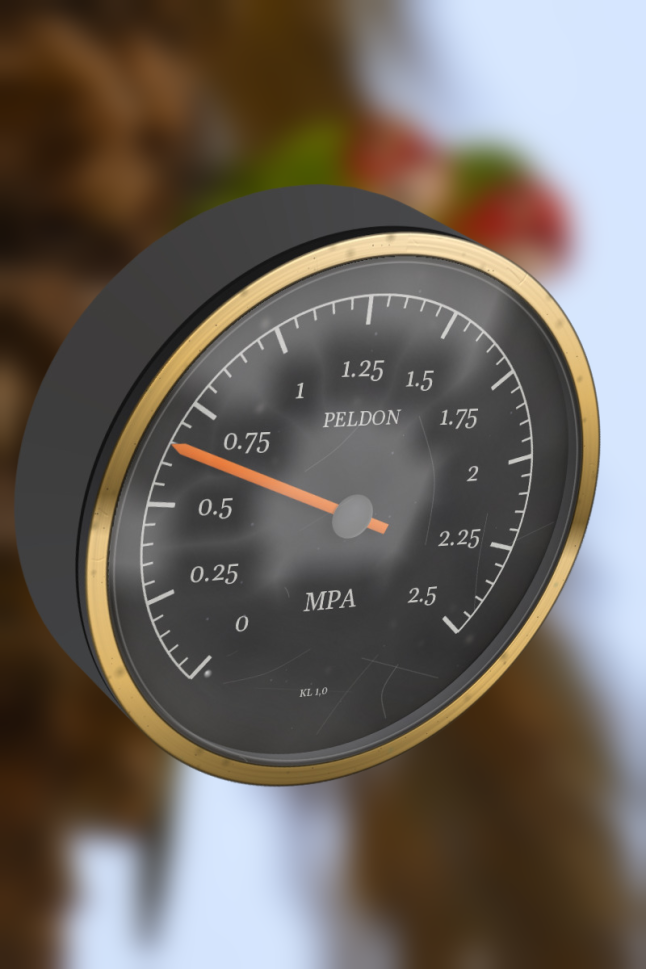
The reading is 0.65 MPa
